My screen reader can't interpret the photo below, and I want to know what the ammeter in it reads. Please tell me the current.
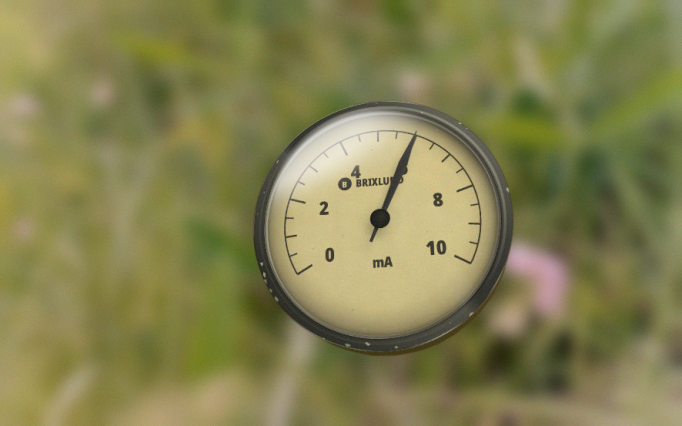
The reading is 6 mA
